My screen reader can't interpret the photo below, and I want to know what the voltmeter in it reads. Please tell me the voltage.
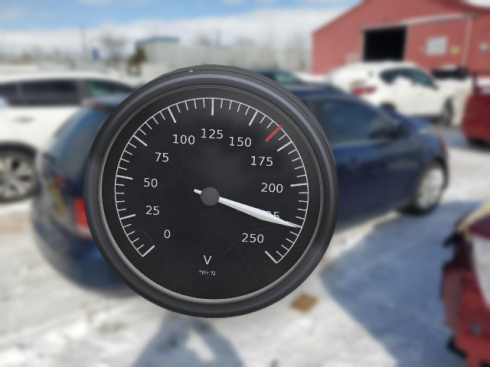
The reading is 225 V
